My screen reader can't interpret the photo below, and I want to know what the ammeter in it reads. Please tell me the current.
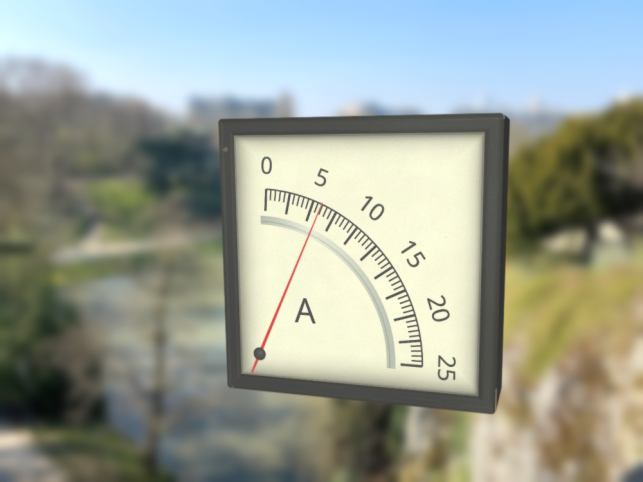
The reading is 6 A
